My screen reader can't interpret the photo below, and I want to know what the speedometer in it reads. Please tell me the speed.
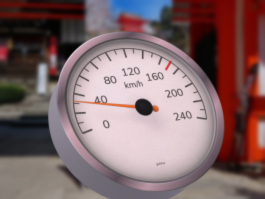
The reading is 30 km/h
